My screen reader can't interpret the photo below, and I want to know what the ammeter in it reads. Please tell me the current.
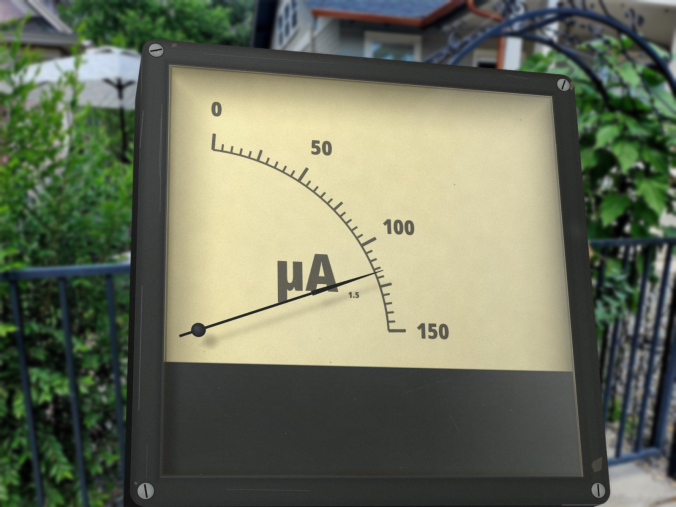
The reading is 117.5 µA
